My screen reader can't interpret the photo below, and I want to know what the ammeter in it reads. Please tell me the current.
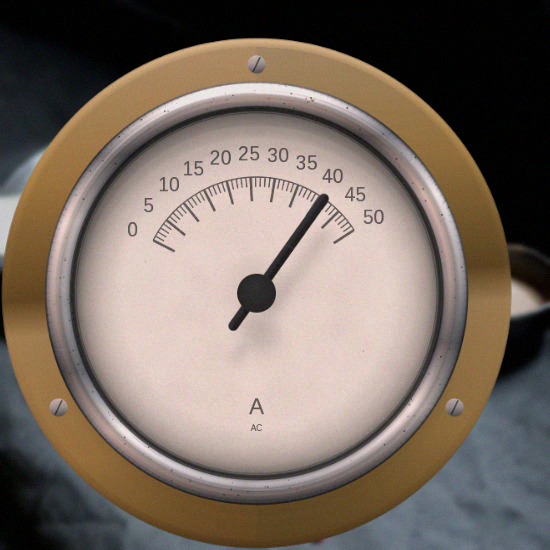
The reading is 41 A
